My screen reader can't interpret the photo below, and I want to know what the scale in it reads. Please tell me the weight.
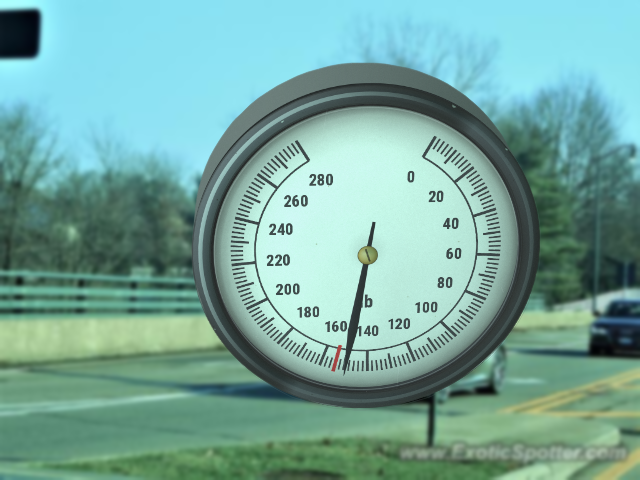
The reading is 150 lb
